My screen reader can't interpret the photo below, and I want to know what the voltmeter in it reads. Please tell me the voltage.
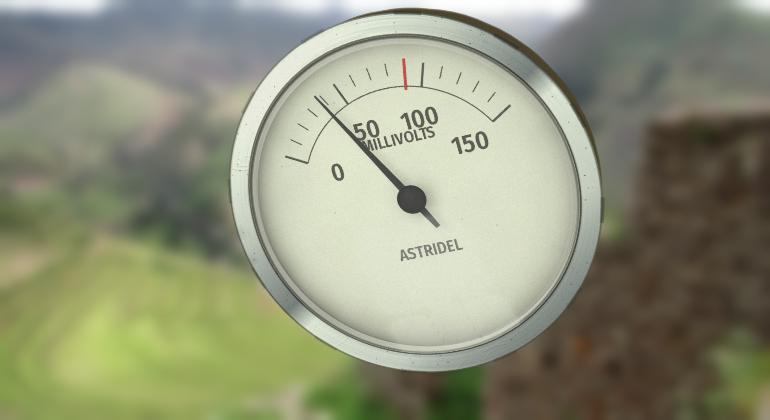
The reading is 40 mV
